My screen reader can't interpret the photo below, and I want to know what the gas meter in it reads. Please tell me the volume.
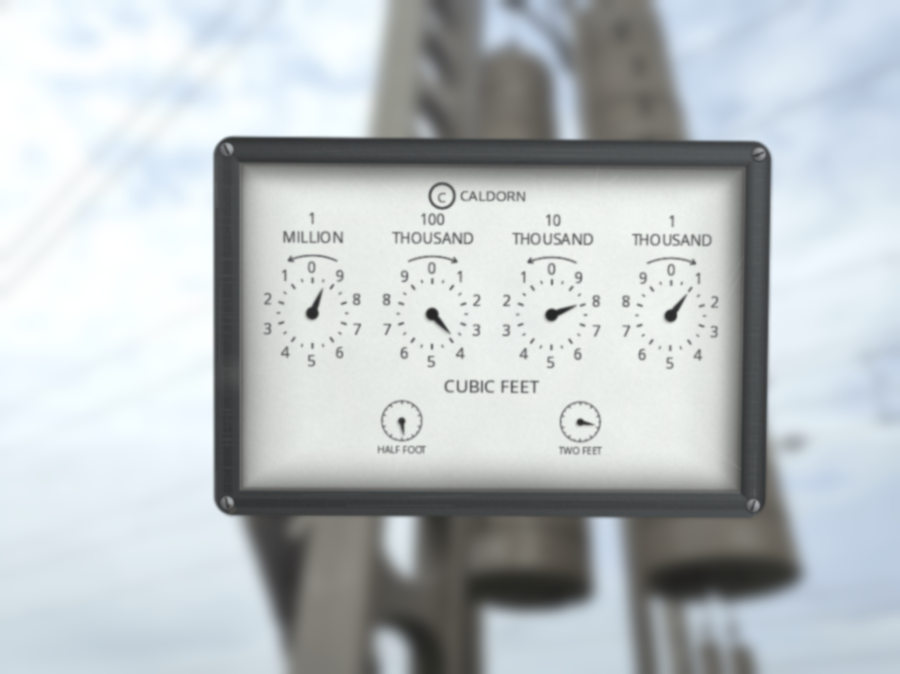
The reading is 938100 ft³
